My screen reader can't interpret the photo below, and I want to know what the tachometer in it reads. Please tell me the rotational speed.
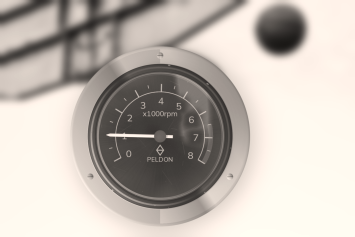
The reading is 1000 rpm
